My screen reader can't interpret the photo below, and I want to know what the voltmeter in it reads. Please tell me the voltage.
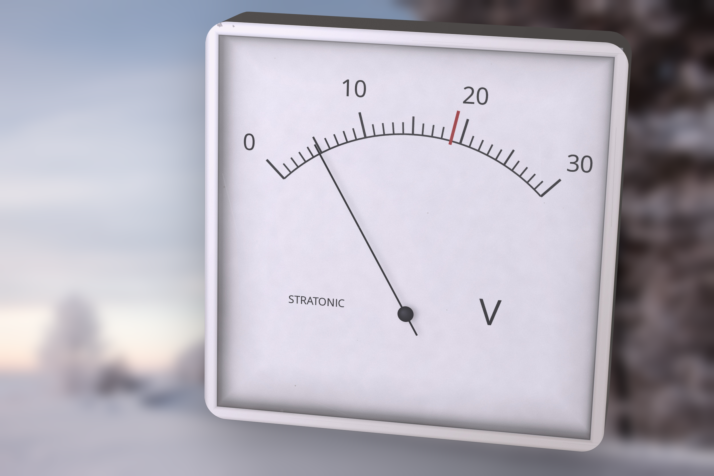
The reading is 5 V
